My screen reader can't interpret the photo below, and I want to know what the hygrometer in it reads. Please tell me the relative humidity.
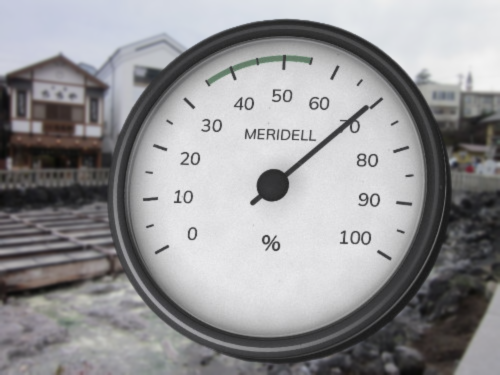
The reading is 70 %
